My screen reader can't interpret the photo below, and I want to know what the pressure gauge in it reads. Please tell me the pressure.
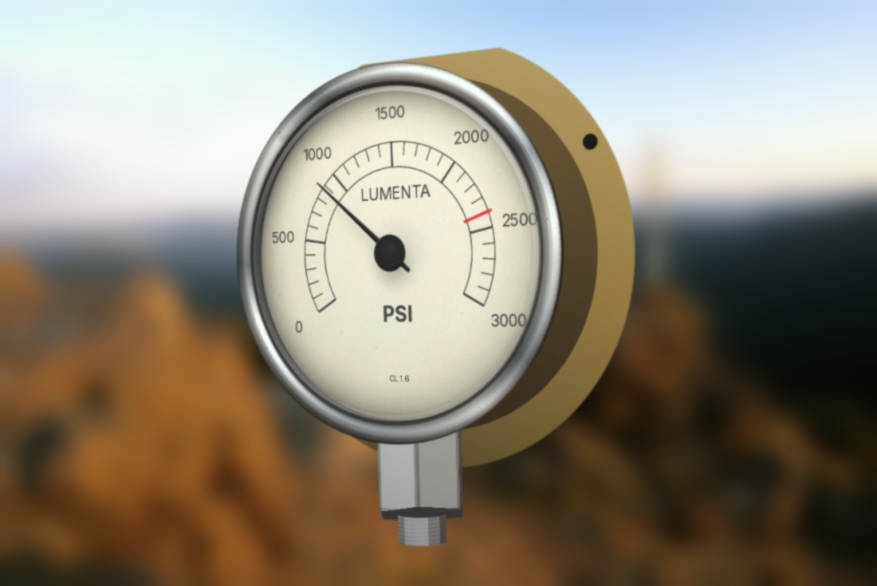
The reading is 900 psi
